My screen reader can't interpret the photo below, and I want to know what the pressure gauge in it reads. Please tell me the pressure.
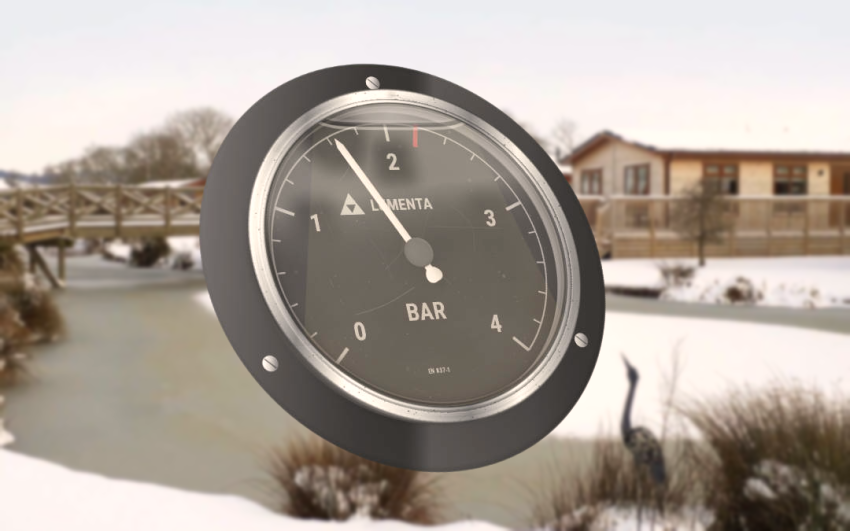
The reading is 1.6 bar
